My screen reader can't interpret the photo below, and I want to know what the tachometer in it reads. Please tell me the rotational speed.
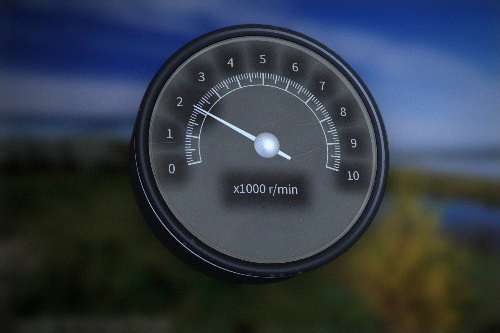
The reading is 2000 rpm
